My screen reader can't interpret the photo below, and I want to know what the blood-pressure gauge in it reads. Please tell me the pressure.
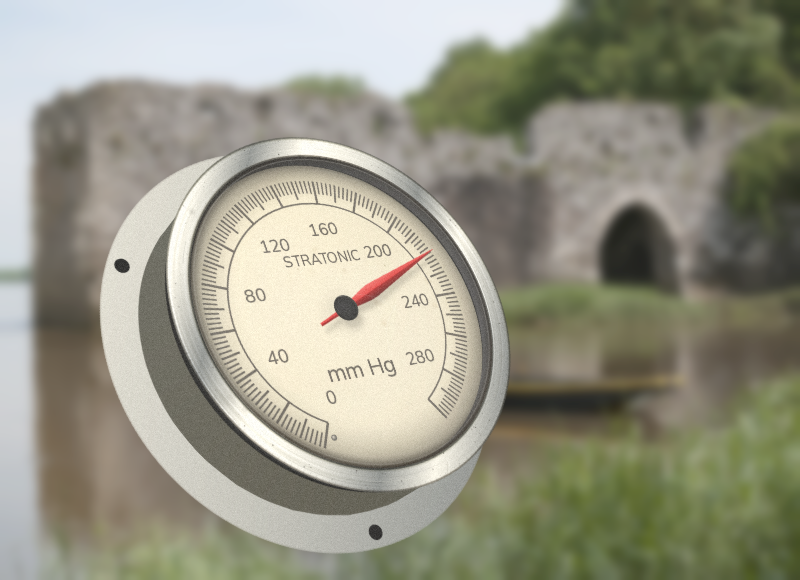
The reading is 220 mmHg
